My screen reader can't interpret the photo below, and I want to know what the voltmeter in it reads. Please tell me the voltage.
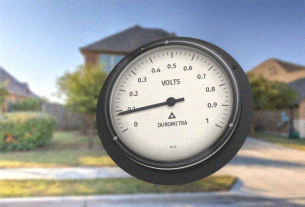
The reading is 0.08 V
